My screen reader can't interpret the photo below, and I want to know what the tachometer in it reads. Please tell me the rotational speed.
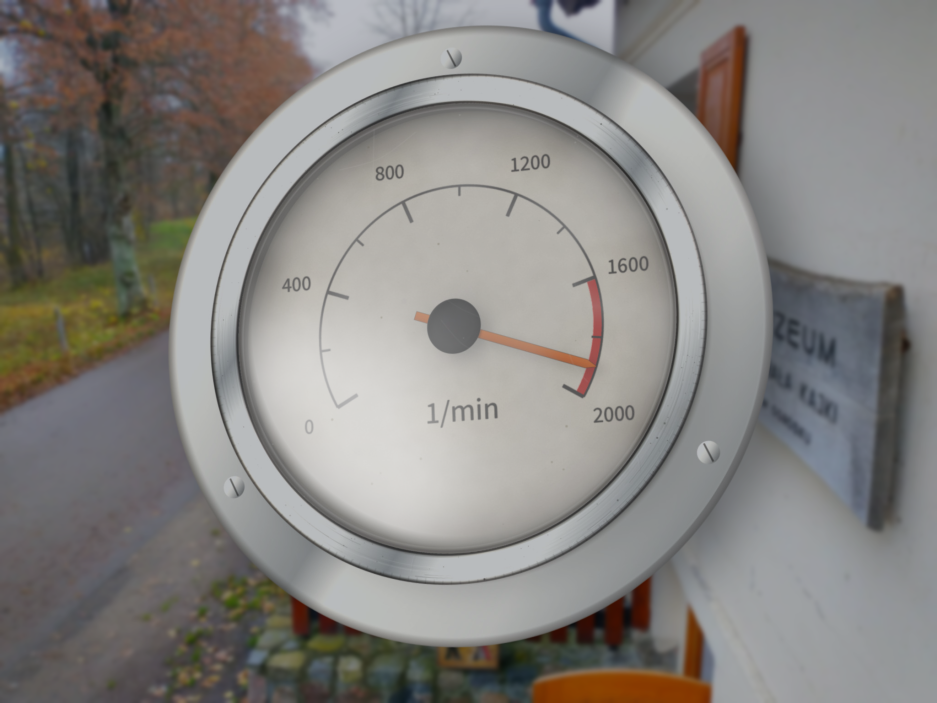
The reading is 1900 rpm
